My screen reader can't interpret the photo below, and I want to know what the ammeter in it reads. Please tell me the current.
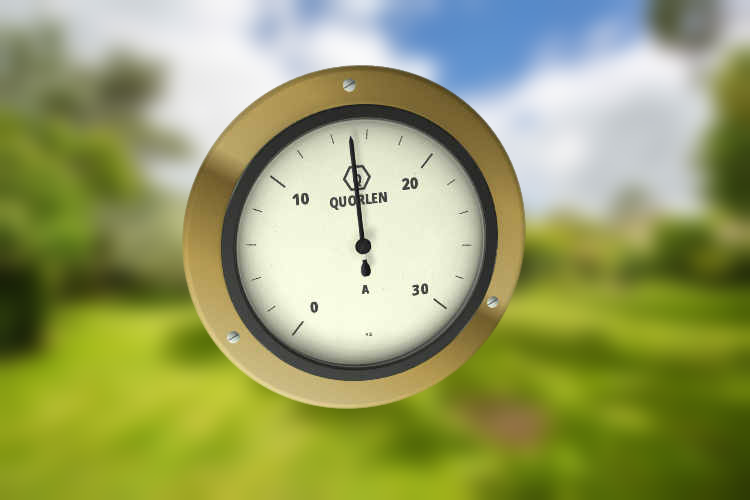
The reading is 15 A
